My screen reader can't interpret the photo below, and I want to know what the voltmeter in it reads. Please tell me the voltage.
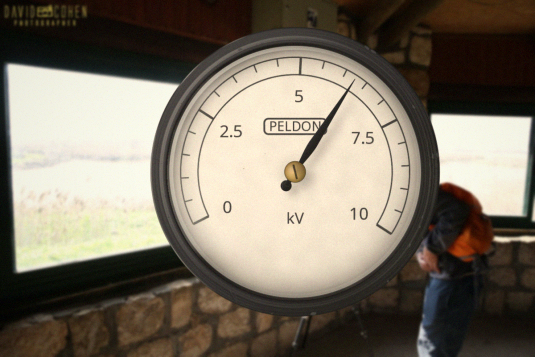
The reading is 6.25 kV
